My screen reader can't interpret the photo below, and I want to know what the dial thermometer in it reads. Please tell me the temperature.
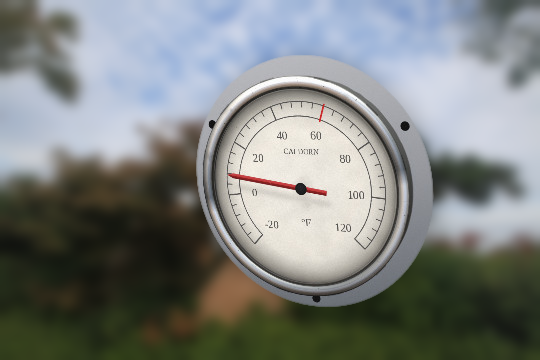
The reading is 8 °F
